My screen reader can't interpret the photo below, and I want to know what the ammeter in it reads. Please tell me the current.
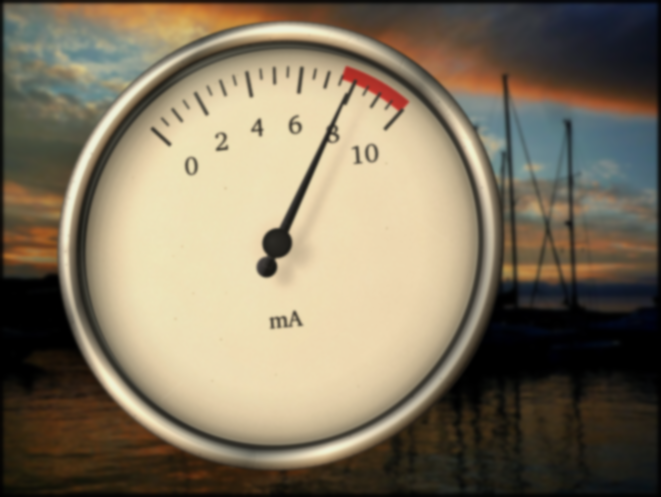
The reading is 8 mA
